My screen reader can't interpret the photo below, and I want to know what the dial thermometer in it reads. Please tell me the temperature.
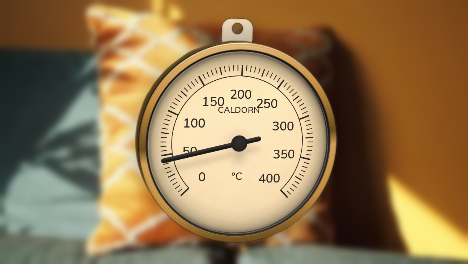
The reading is 45 °C
